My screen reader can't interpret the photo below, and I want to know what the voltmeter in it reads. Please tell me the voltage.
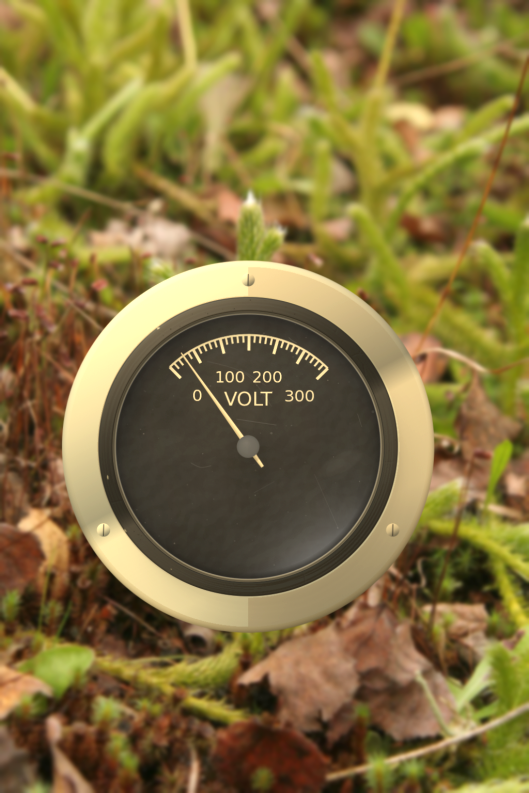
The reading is 30 V
